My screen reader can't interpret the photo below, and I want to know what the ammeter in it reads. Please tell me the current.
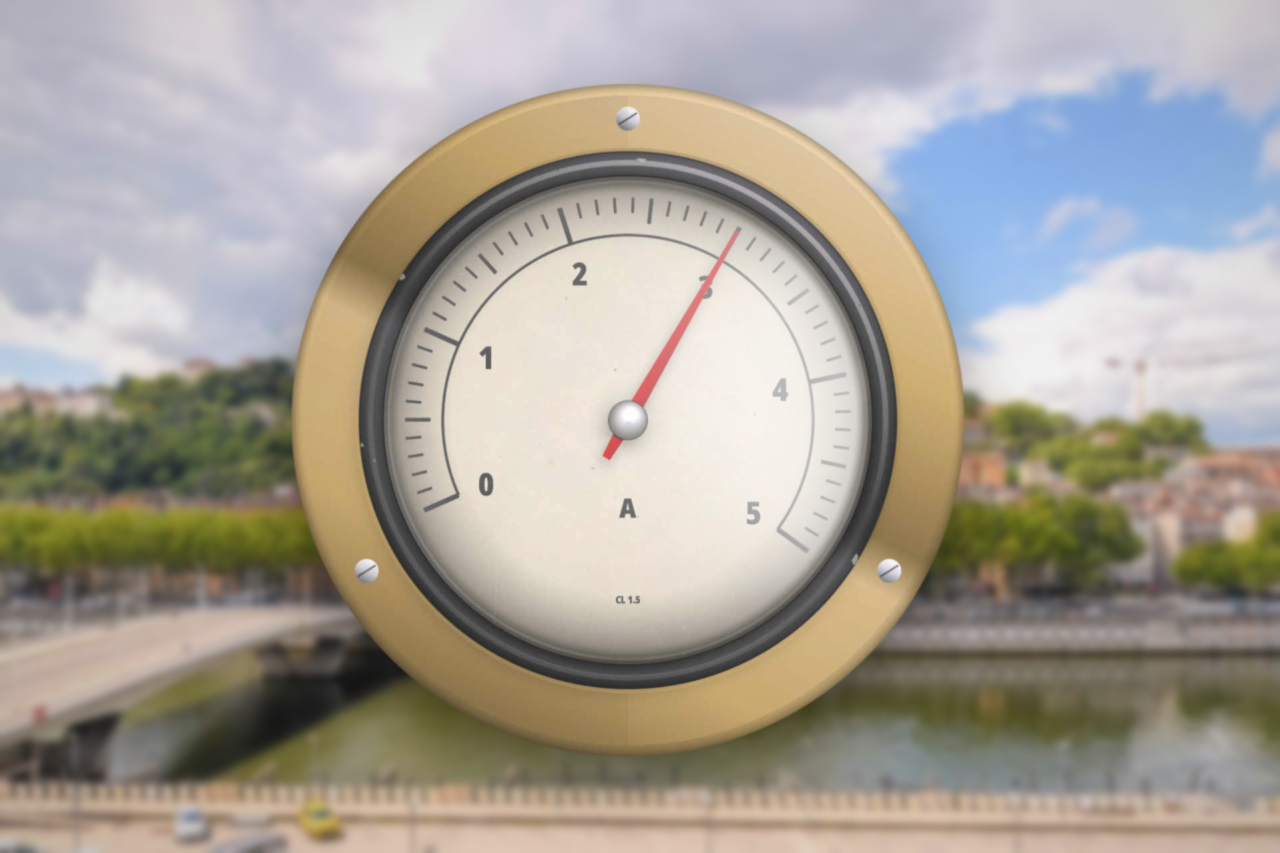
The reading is 3 A
